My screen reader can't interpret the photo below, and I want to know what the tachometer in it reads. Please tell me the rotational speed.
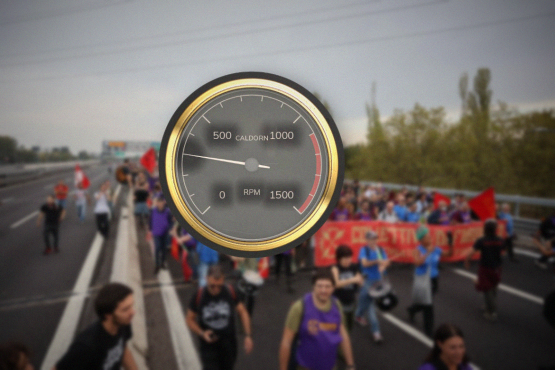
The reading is 300 rpm
